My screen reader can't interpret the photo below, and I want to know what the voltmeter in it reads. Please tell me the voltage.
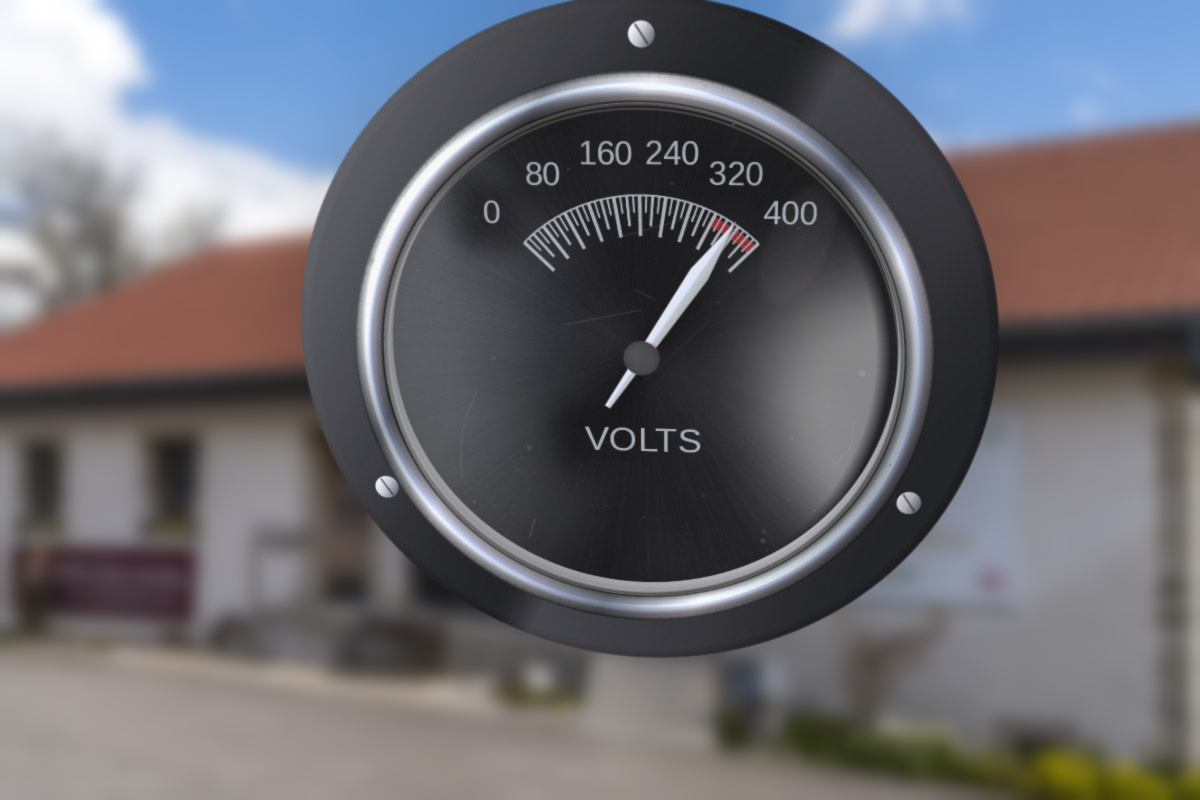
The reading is 350 V
